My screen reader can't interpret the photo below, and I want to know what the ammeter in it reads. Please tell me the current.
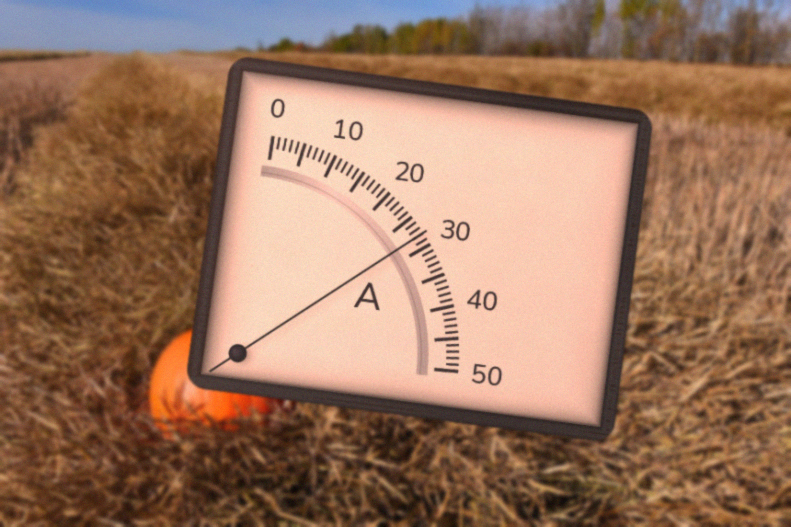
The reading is 28 A
